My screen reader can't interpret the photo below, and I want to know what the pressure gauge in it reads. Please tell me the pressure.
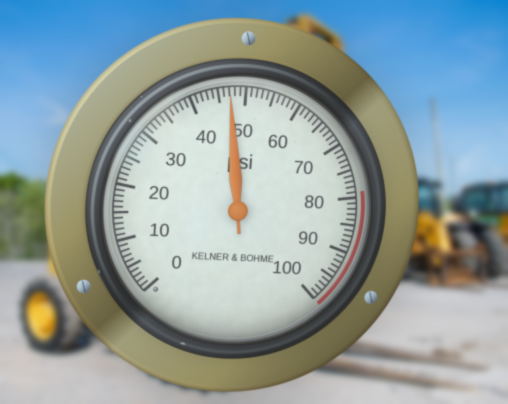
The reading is 47 psi
